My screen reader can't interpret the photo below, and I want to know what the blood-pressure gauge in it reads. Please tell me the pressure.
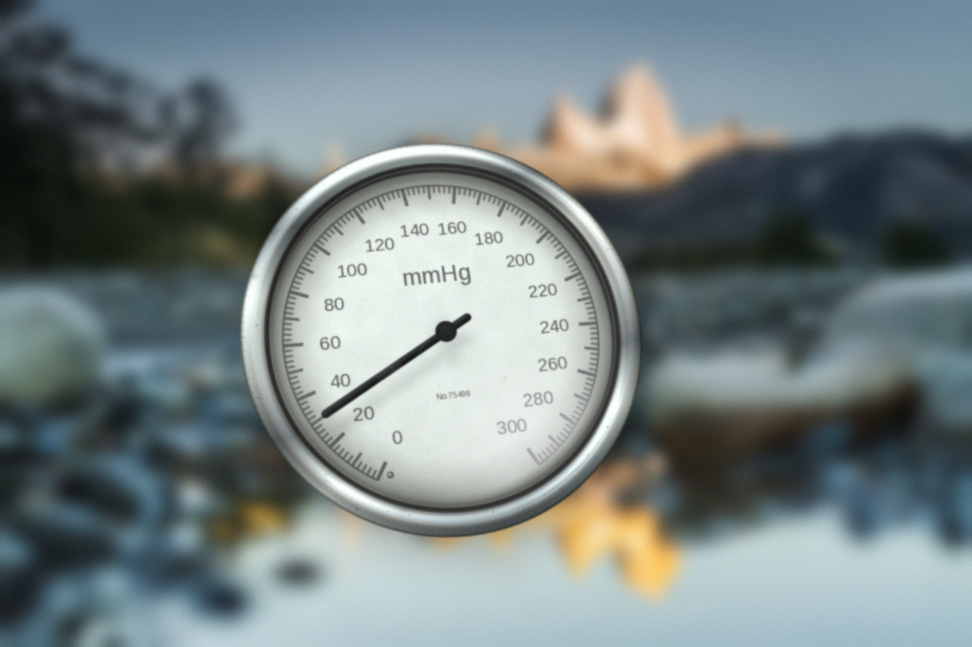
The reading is 30 mmHg
